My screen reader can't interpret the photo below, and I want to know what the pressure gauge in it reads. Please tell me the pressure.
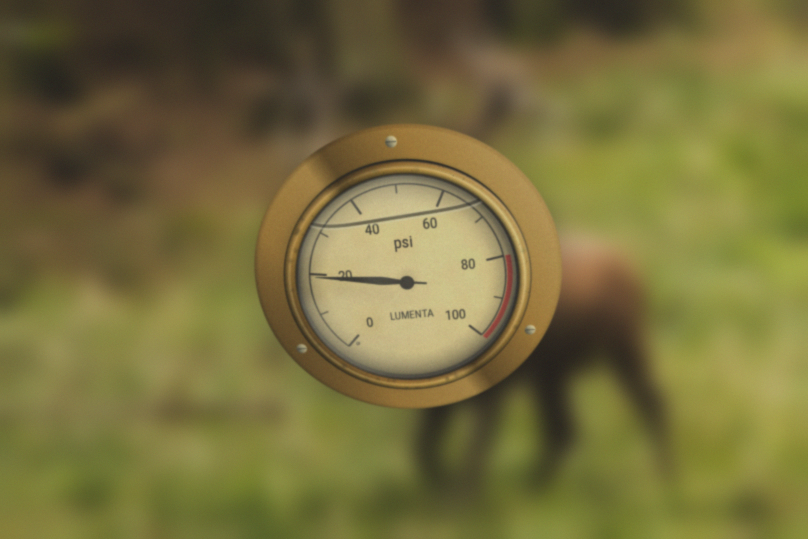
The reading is 20 psi
